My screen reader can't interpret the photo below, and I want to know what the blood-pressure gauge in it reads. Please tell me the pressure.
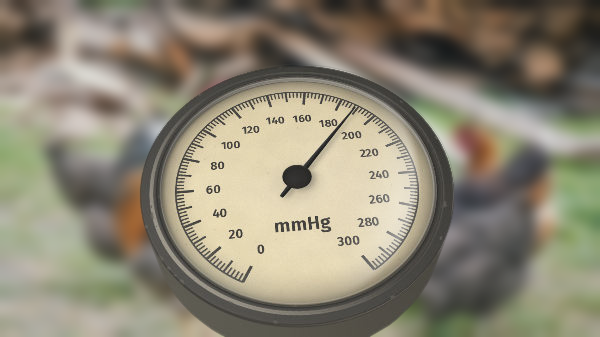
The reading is 190 mmHg
